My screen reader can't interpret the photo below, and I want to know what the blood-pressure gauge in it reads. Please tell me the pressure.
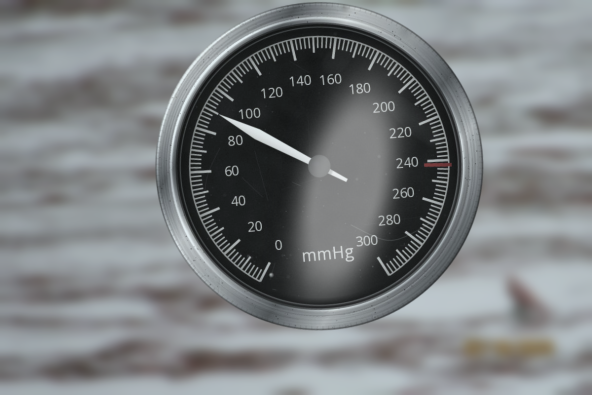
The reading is 90 mmHg
